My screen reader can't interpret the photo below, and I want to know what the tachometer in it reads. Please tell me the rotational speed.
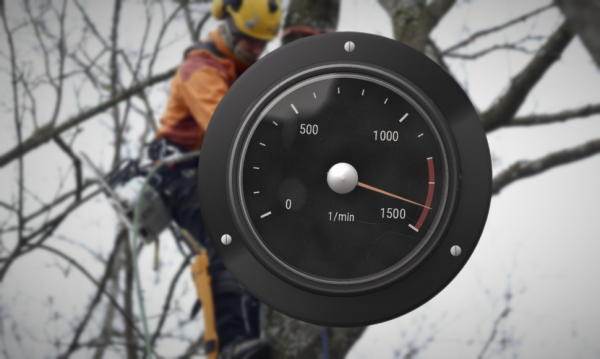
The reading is 1400 rpm
